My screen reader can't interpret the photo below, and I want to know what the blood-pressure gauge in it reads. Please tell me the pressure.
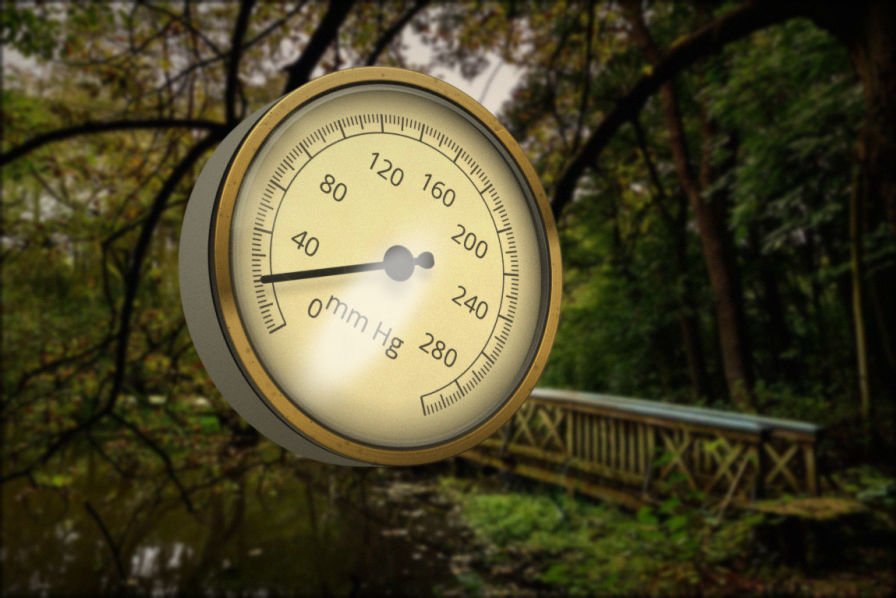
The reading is 20 mmHg
